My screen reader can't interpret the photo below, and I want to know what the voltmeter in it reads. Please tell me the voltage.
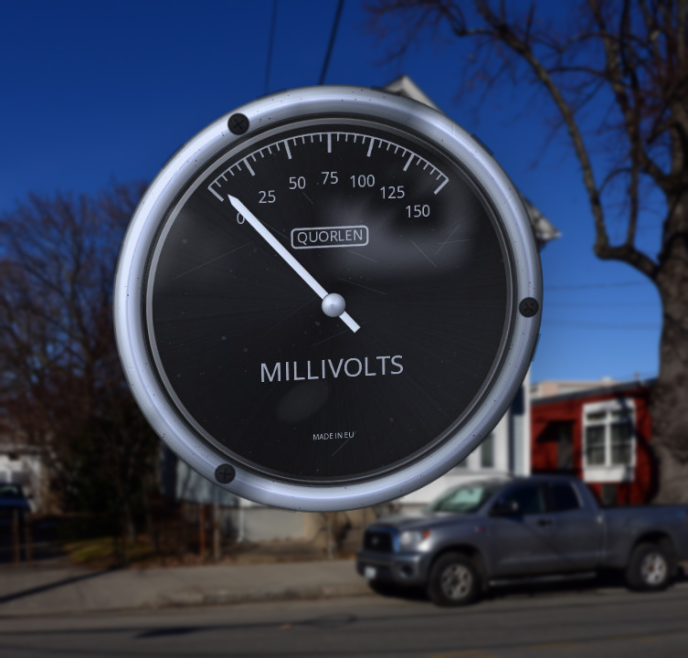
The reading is 5 mV
